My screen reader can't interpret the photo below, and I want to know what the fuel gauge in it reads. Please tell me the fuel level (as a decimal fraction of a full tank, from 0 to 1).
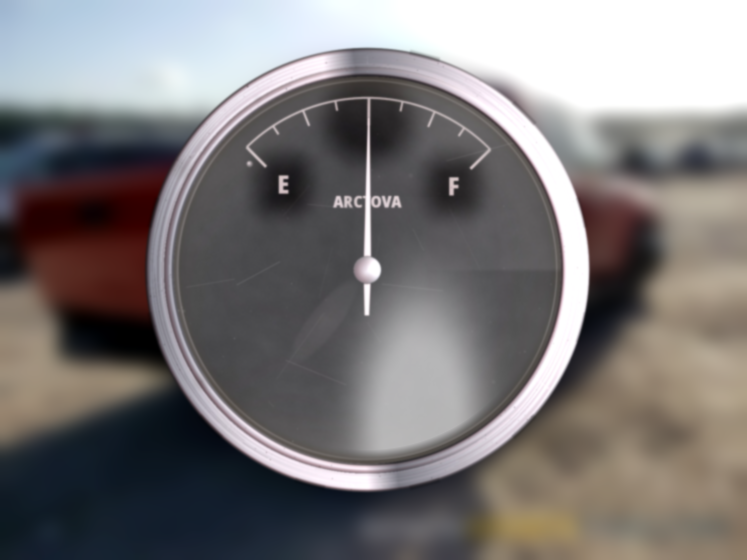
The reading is 0.5
